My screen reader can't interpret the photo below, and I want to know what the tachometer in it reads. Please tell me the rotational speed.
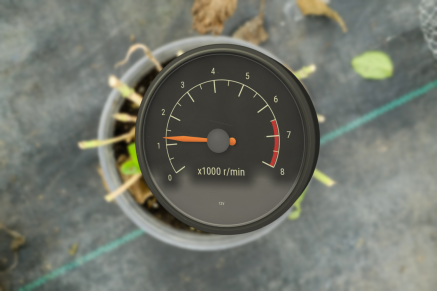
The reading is 1250 rpm
